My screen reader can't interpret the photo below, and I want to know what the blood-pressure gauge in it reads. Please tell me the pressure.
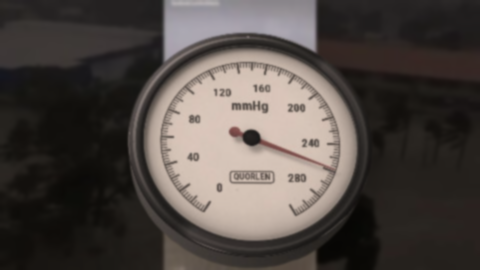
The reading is 260 mmHg
